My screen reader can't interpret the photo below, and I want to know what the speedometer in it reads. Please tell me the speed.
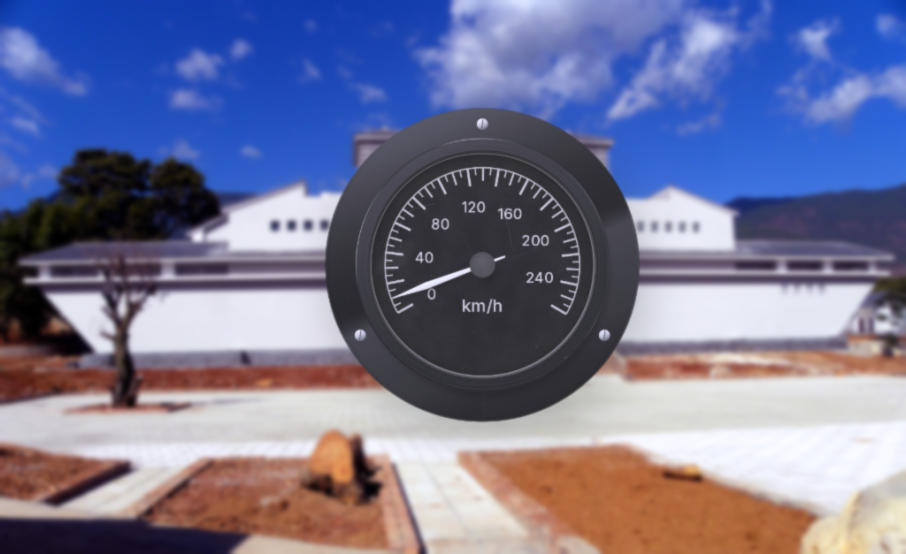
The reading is 10 km/h
